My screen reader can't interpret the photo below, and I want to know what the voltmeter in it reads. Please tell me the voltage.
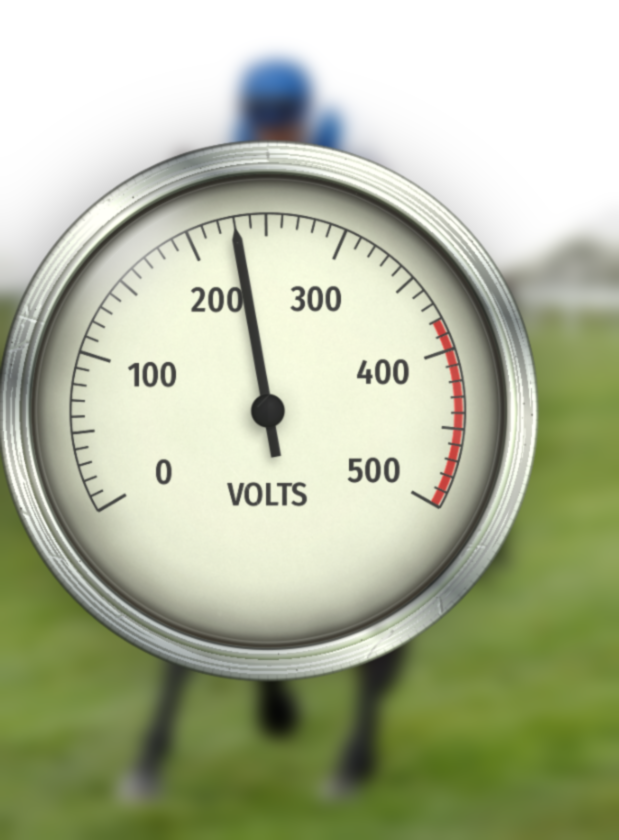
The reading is 230 V
